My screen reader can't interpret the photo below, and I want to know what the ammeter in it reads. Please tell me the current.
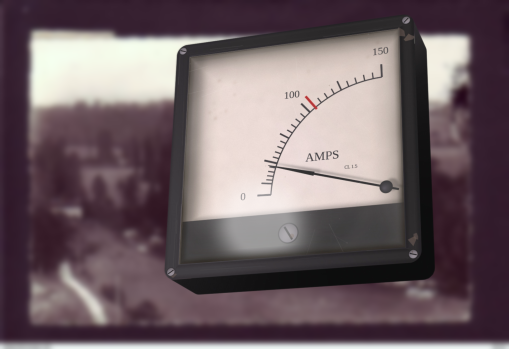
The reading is 45 A
